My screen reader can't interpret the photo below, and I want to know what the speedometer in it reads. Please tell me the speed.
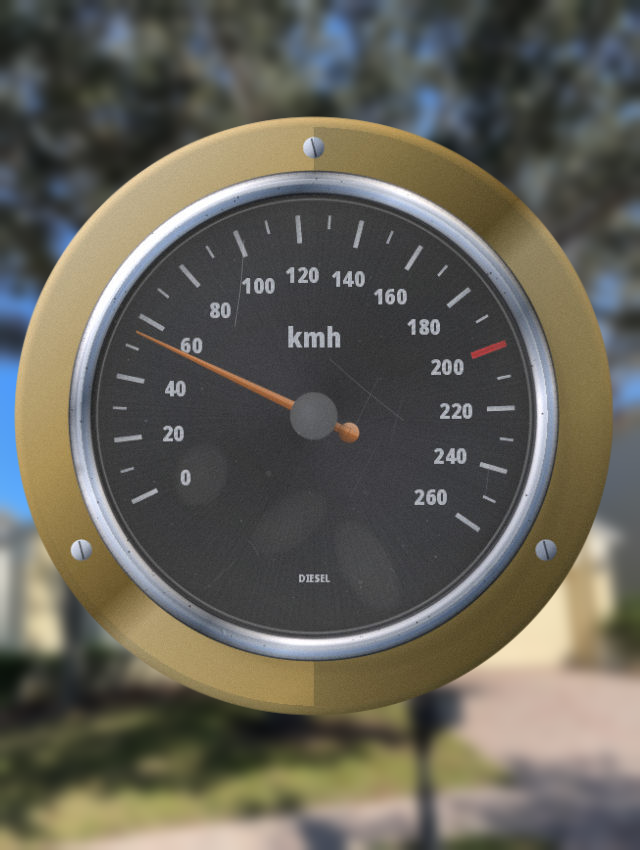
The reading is 55 km/h
